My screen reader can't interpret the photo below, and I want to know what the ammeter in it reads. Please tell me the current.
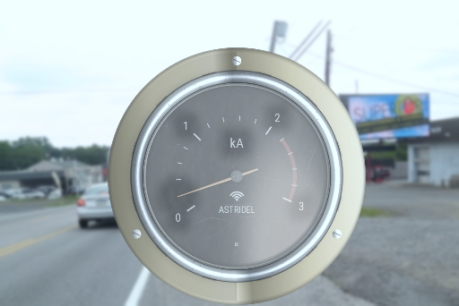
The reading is 0.2 kA
